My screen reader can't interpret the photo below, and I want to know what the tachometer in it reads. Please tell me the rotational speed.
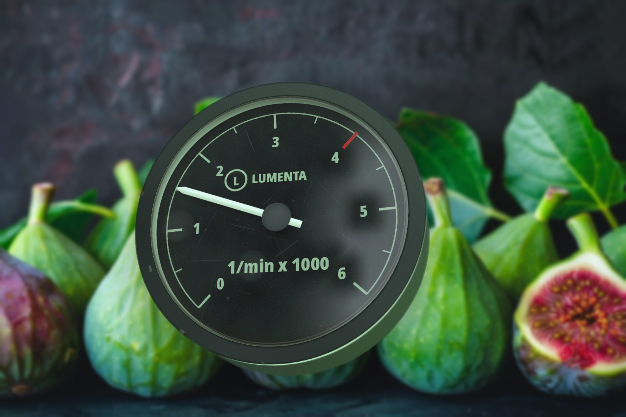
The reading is 1500 rpm
